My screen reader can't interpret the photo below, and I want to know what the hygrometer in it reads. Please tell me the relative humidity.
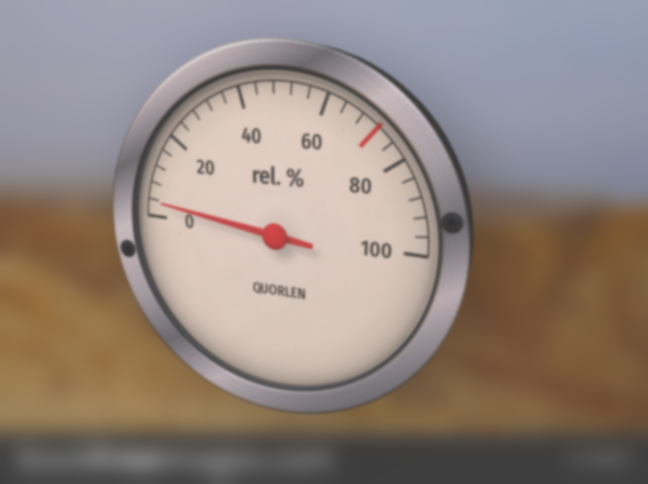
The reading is 4 %
